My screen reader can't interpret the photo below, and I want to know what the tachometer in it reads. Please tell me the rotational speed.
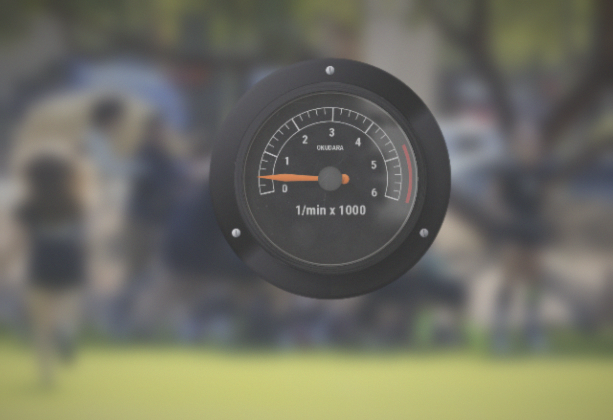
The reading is 400 rpm
